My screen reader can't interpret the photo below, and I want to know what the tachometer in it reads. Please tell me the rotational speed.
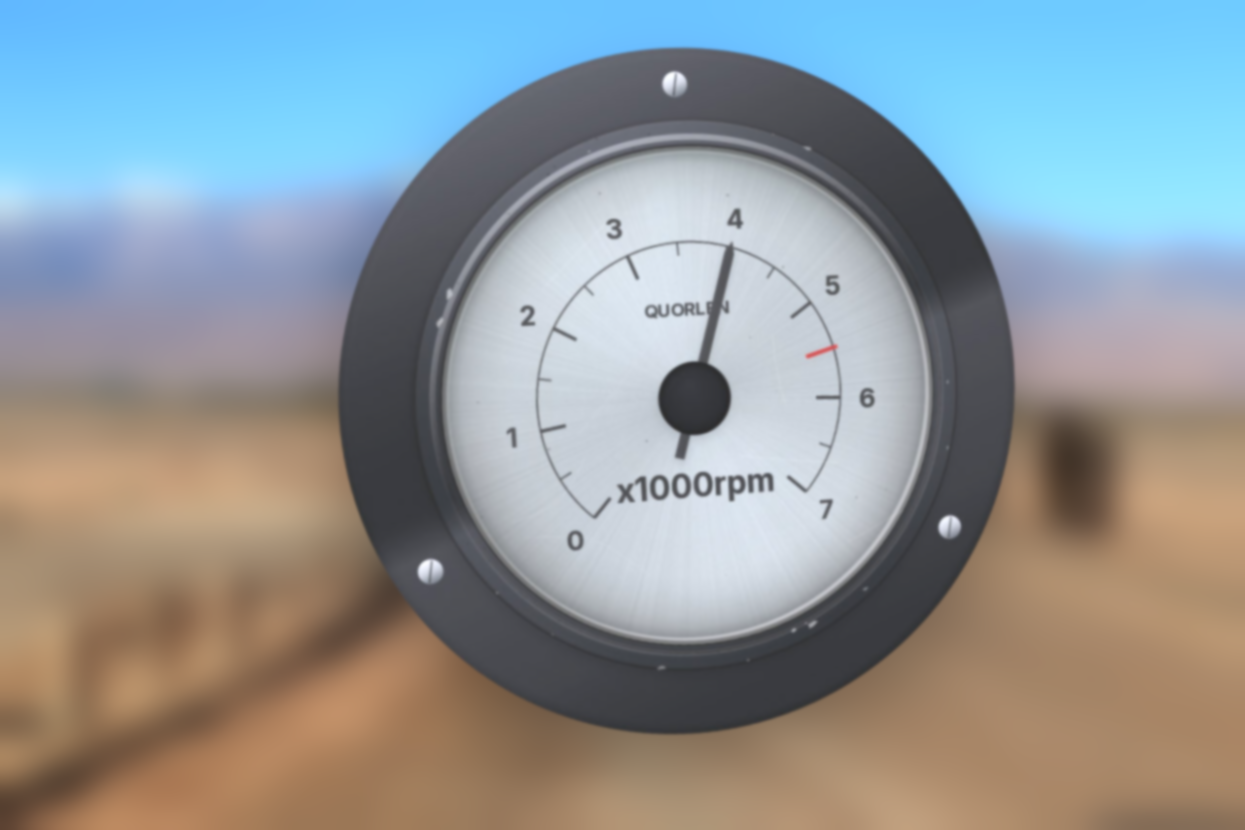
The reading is 4000 rpm
